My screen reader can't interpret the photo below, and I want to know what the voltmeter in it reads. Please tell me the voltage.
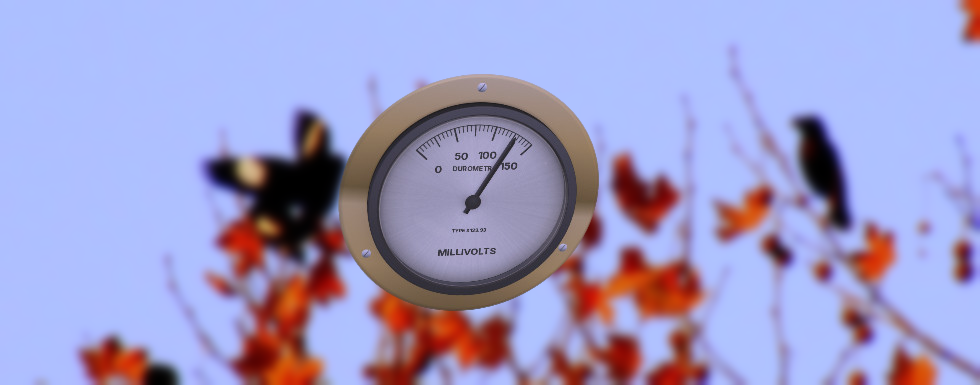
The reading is 125 mV
